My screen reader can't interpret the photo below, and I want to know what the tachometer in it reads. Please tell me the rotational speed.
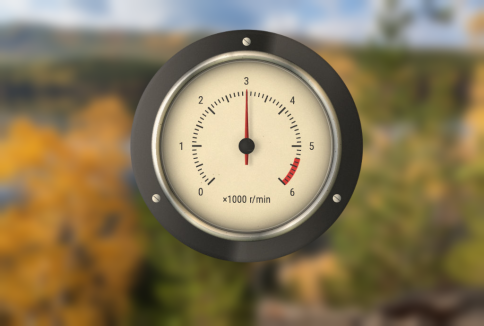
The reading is 3000 rpm
